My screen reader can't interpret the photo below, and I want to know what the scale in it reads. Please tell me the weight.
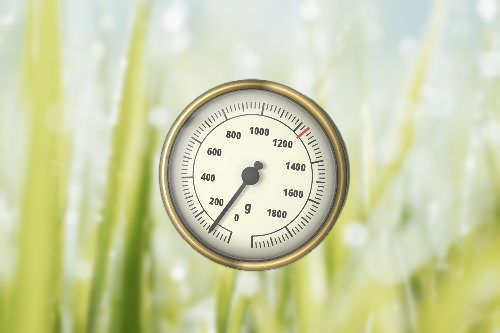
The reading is 100 g
